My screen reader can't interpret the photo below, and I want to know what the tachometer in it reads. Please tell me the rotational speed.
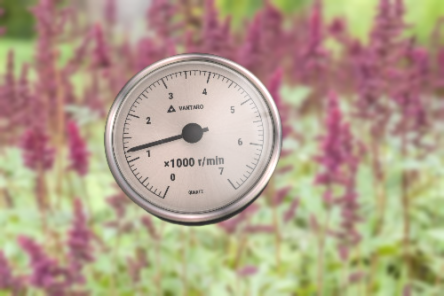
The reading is 1200 rpm
